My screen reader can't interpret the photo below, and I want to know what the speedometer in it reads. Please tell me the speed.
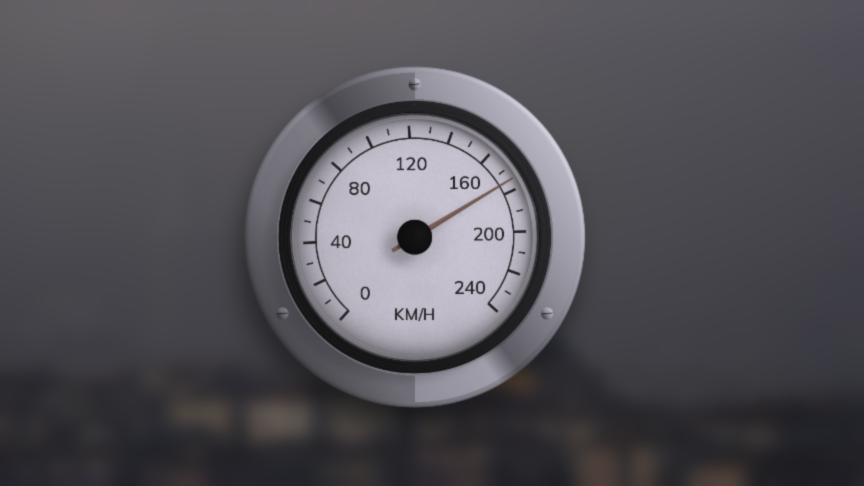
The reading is 175 km/h
